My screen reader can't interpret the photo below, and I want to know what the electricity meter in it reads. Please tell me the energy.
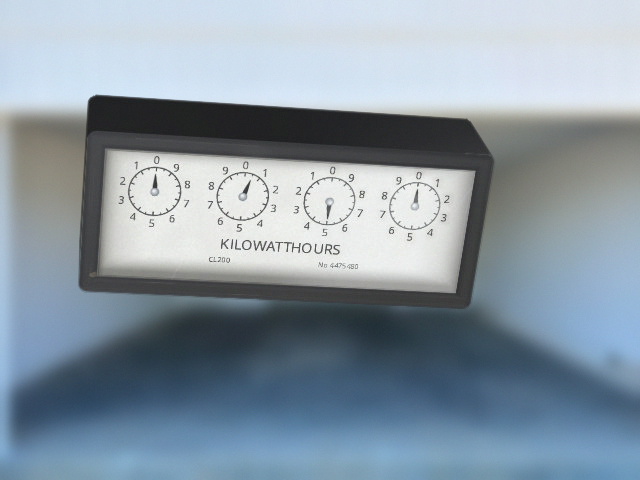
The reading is 50 kWh
